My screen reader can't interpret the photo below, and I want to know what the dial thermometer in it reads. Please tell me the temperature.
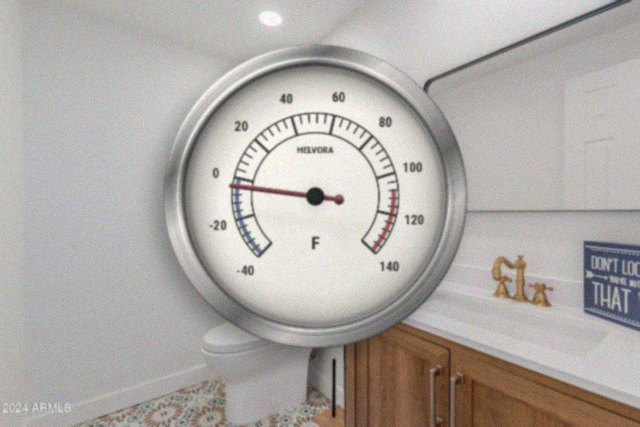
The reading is -4 °F
